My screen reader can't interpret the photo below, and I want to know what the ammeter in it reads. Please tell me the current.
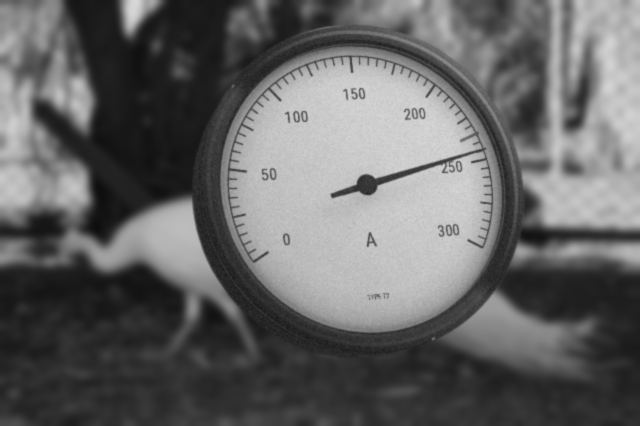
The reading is 245 A
